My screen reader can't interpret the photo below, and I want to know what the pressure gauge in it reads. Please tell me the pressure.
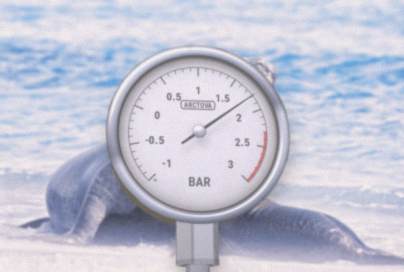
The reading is 1.8 bar
